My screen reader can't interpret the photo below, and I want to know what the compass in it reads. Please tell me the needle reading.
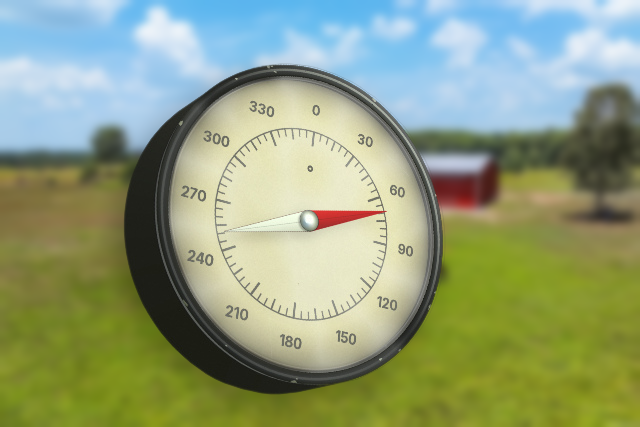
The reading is 70 °
